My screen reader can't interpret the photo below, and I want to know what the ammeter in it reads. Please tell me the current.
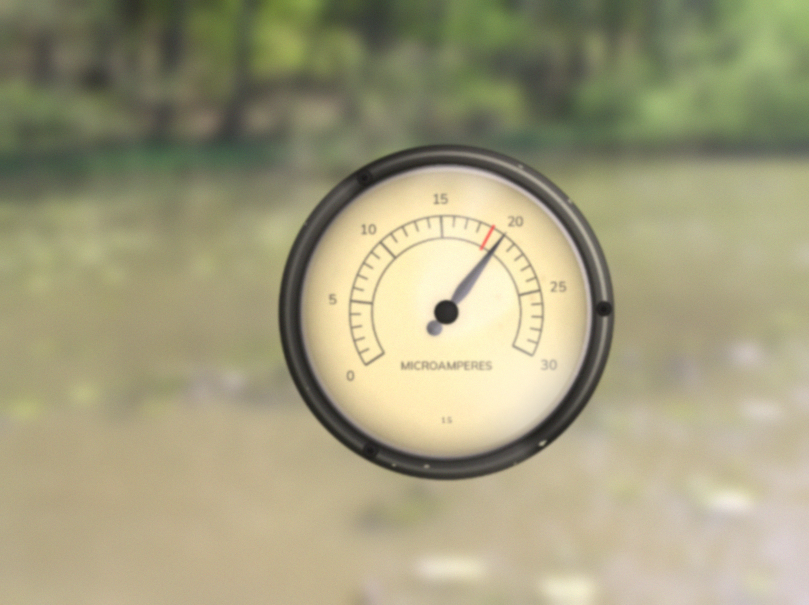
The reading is 20 µA
